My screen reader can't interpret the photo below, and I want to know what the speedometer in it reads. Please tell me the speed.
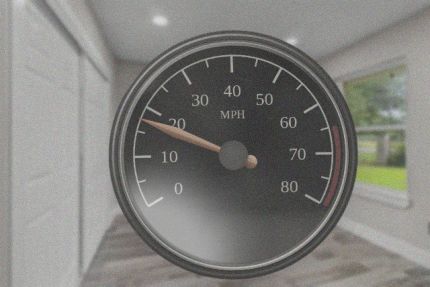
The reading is 17.5 mph
